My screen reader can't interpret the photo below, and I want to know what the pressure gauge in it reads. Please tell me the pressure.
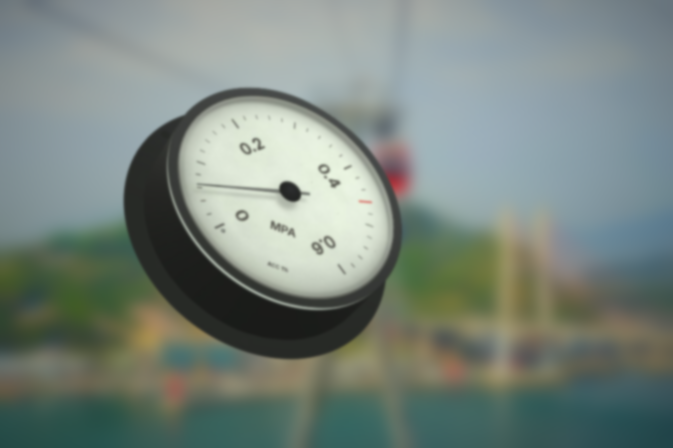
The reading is 0.06 MPa
